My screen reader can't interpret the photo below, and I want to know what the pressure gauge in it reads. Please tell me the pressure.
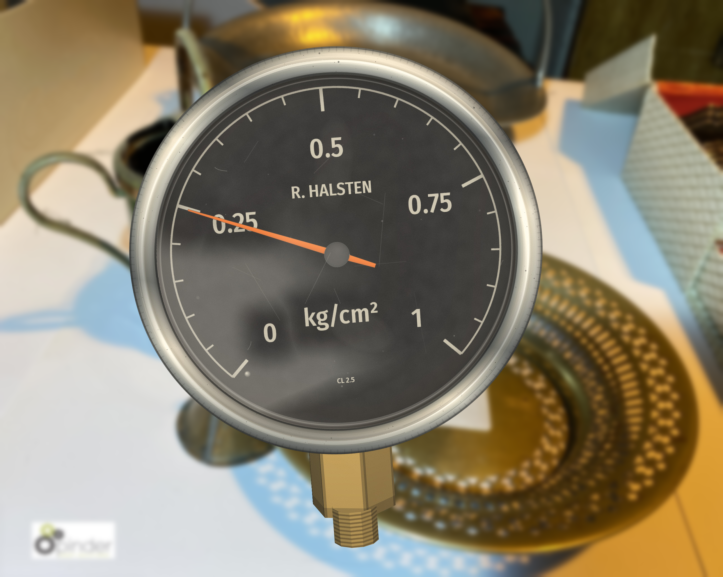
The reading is 0.25 kg/cm²
